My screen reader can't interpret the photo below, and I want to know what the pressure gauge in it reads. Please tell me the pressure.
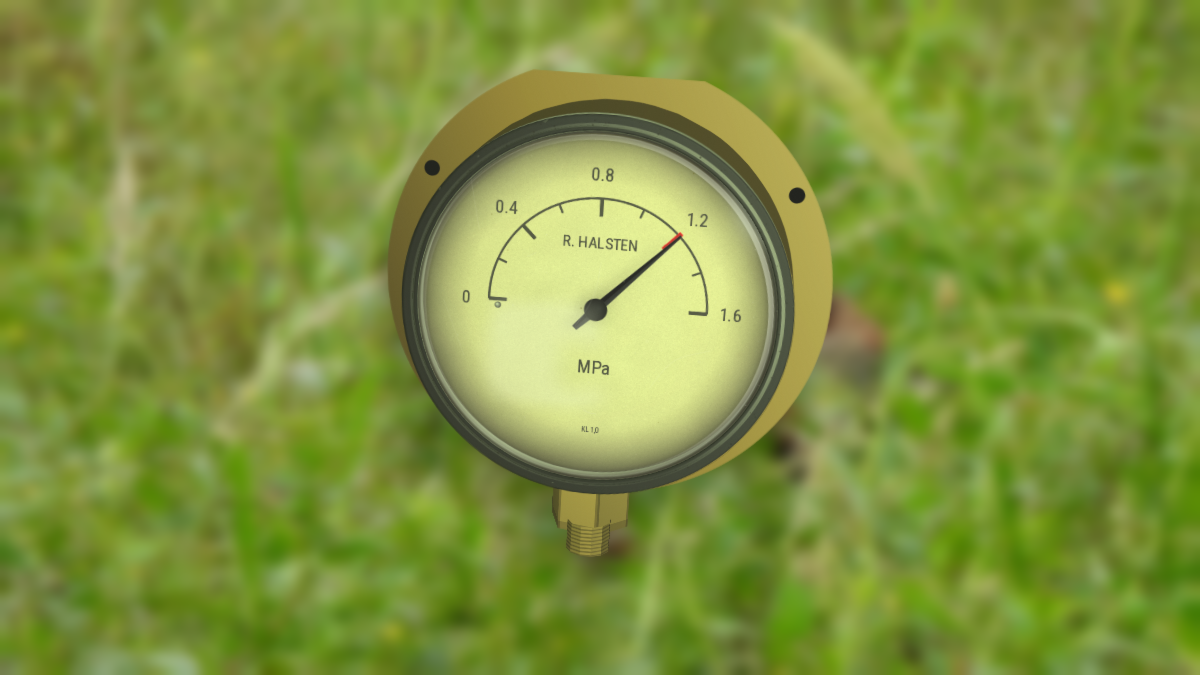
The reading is 1.2 MPa
